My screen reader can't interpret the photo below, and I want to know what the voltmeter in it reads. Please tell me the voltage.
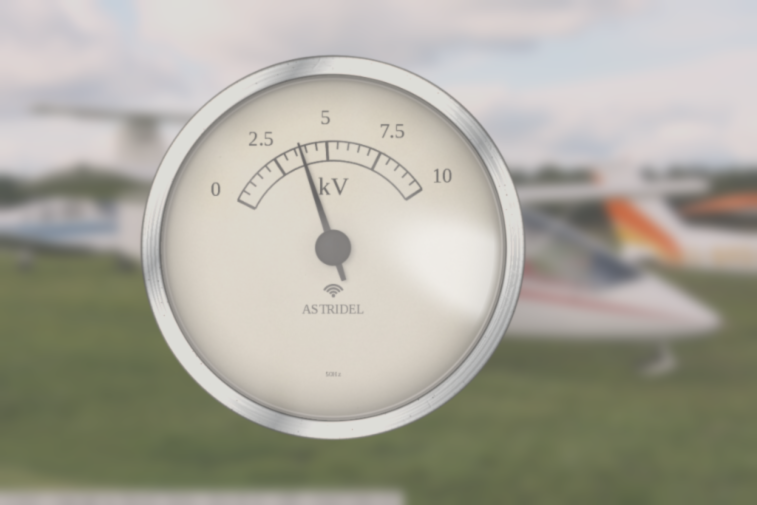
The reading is 3.75 kV
